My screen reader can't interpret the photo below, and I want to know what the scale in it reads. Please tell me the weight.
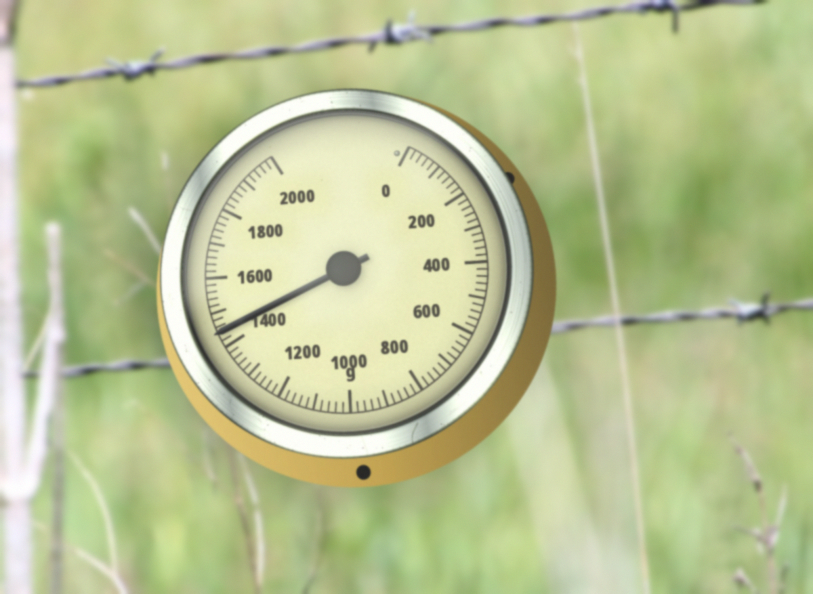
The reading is 1440 g
